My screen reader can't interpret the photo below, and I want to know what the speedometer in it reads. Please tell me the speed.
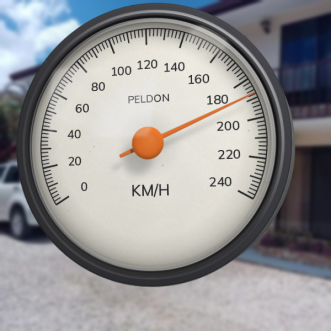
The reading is 188 km/h
